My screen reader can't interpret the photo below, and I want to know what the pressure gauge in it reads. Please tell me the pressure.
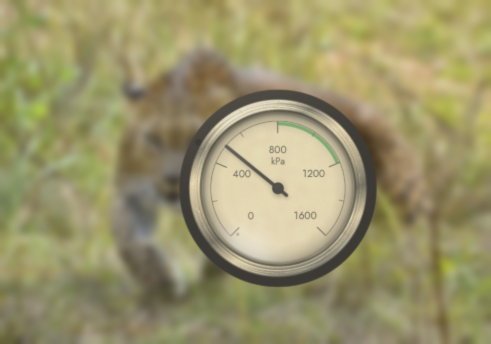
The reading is 500 kPa
